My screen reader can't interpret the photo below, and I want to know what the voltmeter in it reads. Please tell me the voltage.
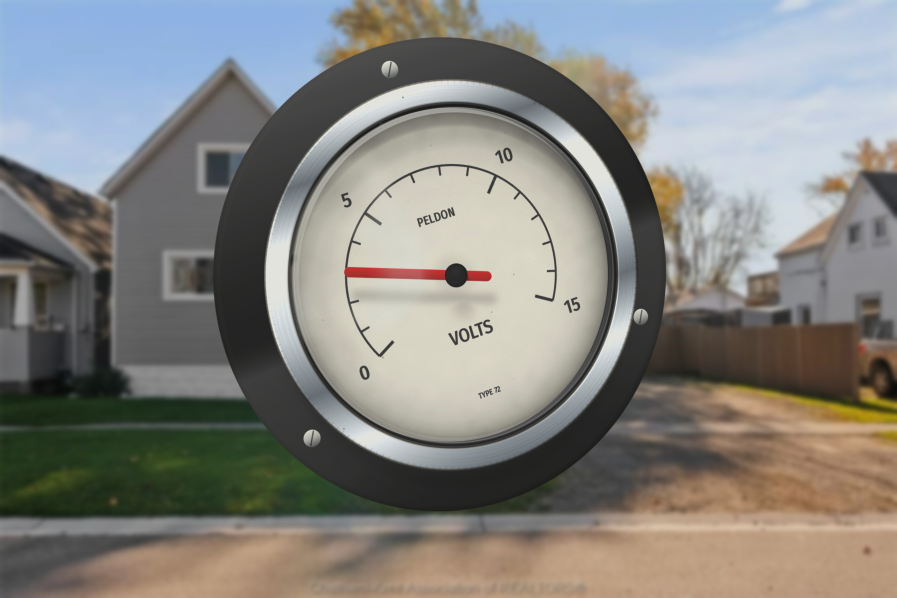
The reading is 3 V
